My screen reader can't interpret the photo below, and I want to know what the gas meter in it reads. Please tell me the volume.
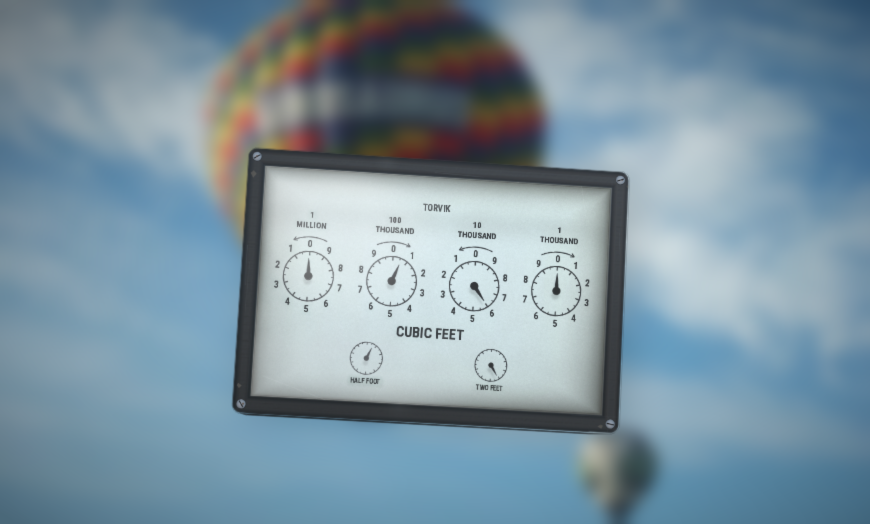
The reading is 6000 ft³
